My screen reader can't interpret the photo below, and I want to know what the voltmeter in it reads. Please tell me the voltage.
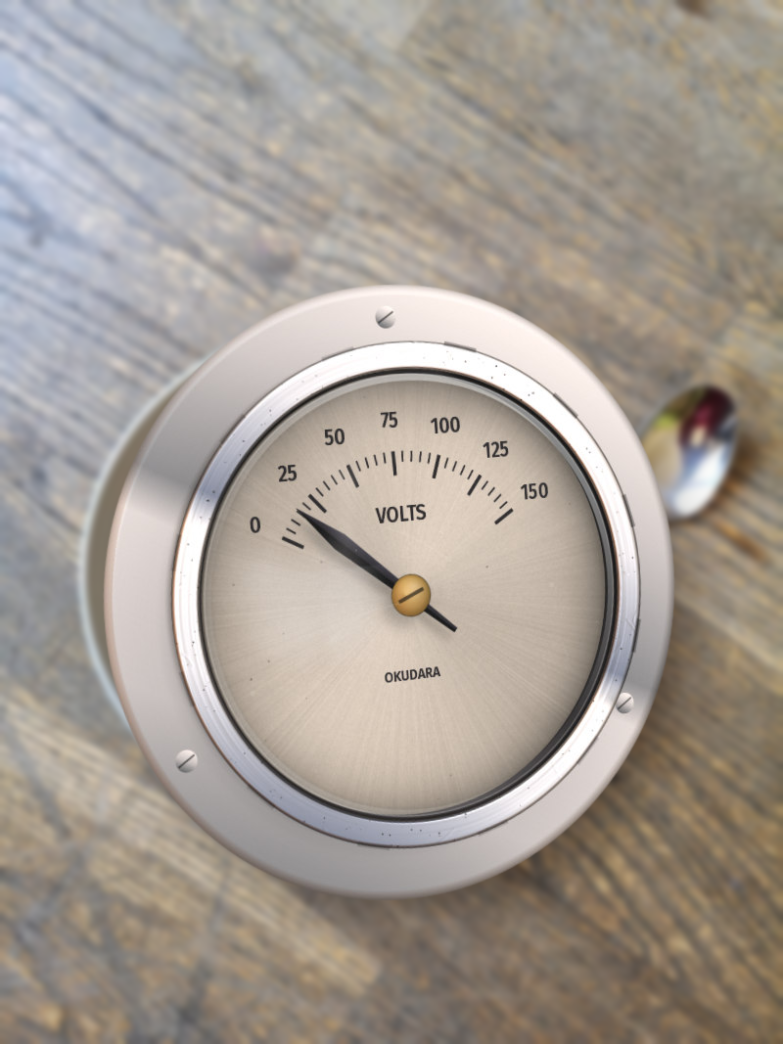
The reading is 15 V
